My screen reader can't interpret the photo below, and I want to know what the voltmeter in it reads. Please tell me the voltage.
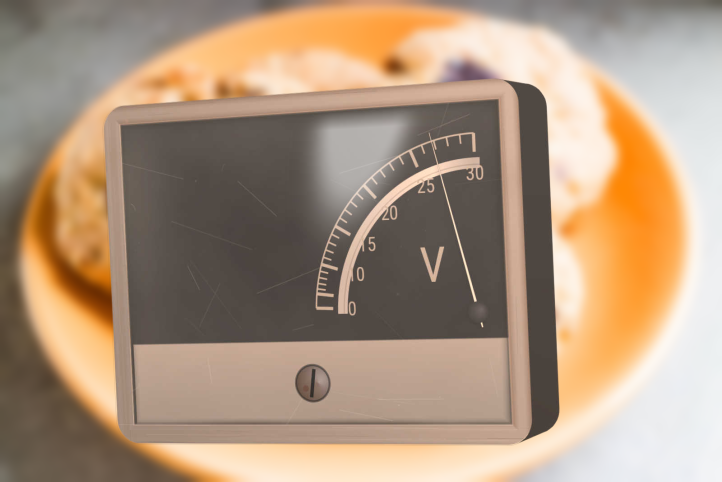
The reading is 27 V
